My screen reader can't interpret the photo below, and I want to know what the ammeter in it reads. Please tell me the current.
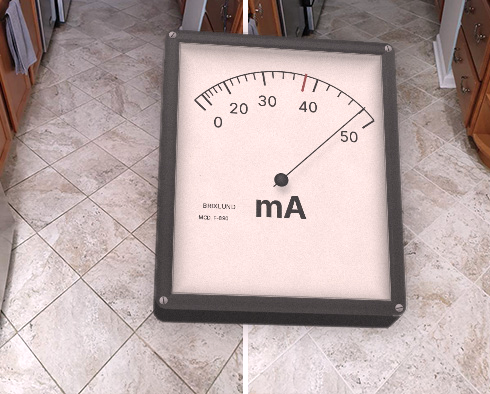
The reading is 48 mA
